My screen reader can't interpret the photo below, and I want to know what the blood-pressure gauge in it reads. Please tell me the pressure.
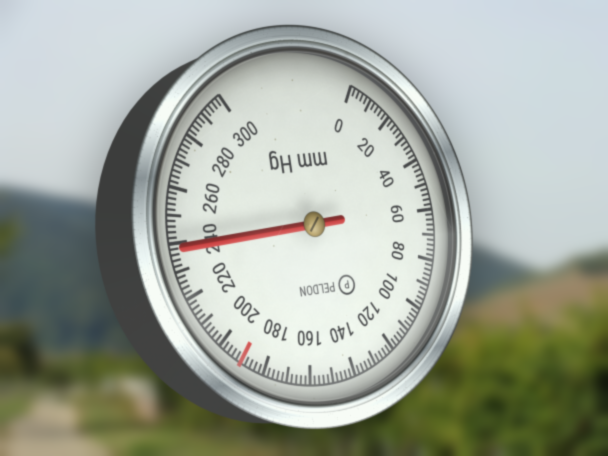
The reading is 238 mmHg
